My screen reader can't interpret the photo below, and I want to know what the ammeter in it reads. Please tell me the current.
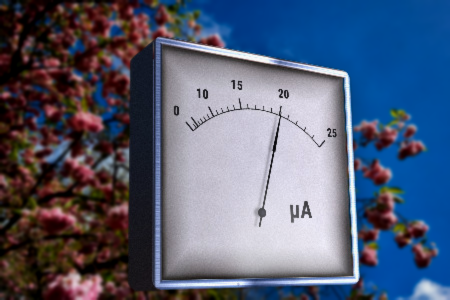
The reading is 20 µA
